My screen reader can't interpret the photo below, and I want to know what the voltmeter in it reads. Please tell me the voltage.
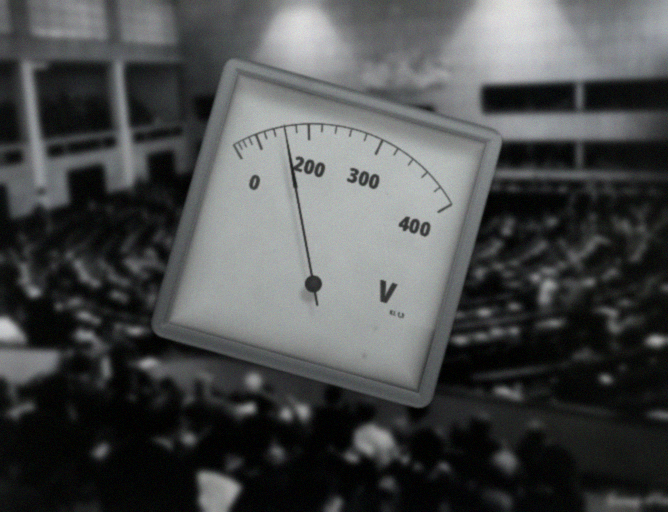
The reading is 160 V
